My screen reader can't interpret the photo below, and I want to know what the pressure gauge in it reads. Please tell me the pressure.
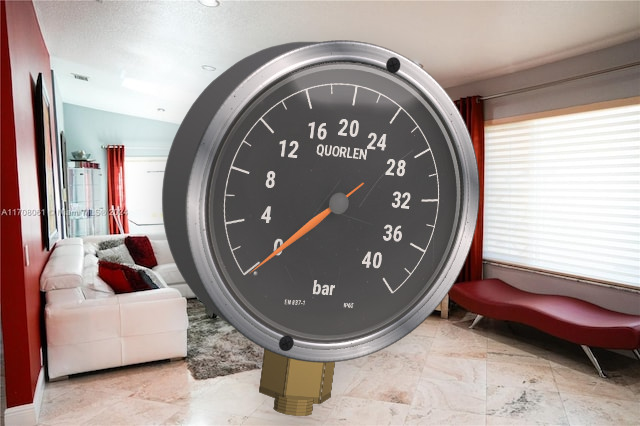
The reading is 0 bar
